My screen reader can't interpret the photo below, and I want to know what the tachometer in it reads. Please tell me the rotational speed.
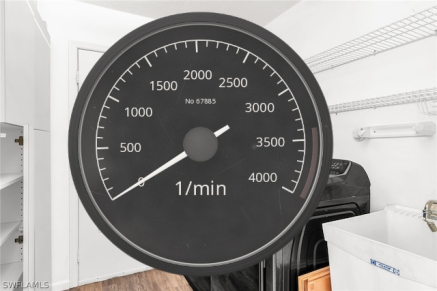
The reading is 0 rpm
